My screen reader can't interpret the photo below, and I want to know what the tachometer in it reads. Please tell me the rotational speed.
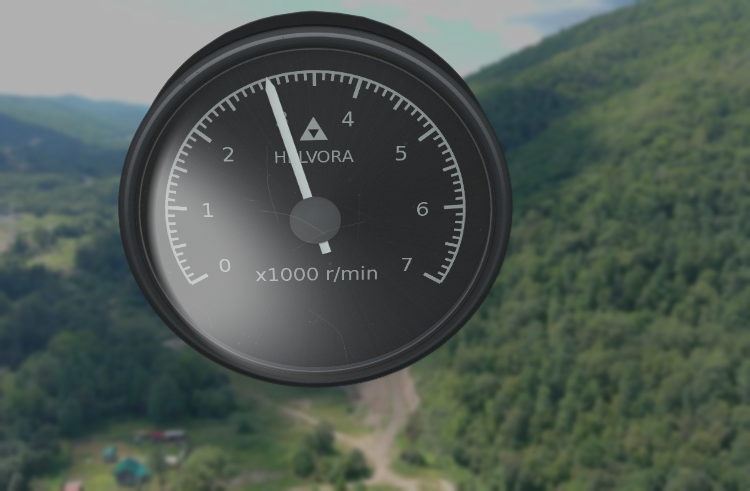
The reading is 3000 rpm
